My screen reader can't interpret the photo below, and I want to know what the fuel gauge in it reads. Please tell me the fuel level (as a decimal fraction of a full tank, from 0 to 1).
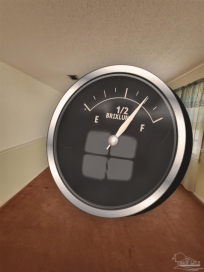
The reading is 0.75
